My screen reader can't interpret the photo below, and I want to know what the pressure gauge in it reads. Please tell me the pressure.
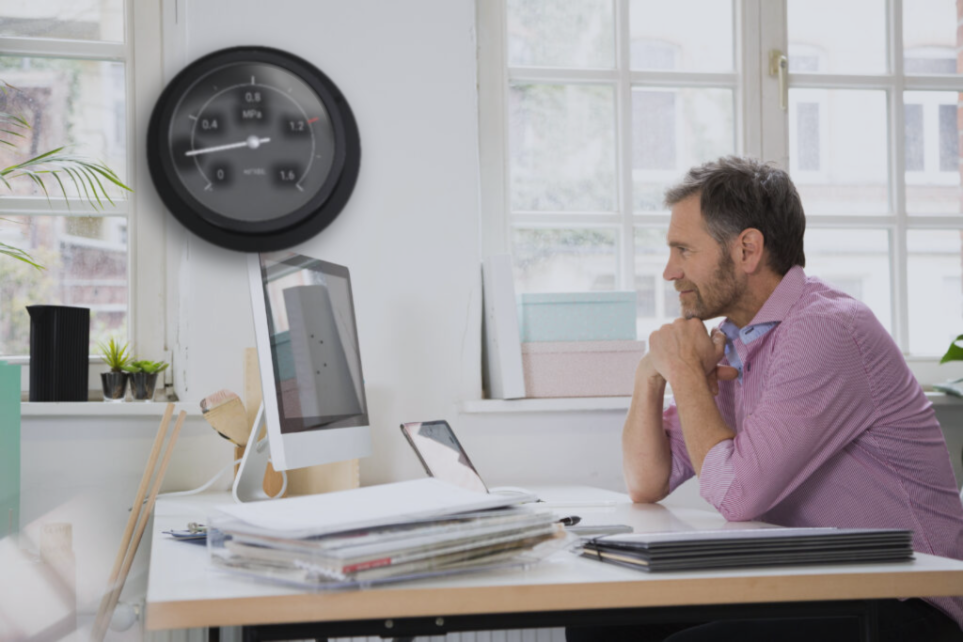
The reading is 0.2 MPa
